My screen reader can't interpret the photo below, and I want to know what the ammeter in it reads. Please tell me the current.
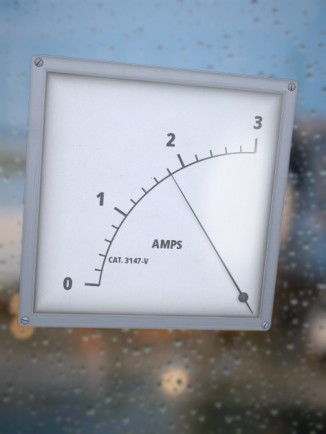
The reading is 1.8 A
